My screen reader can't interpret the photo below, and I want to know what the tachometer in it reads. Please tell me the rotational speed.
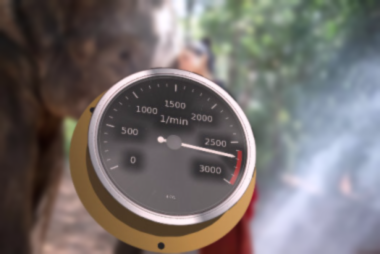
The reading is 2700 rpm
